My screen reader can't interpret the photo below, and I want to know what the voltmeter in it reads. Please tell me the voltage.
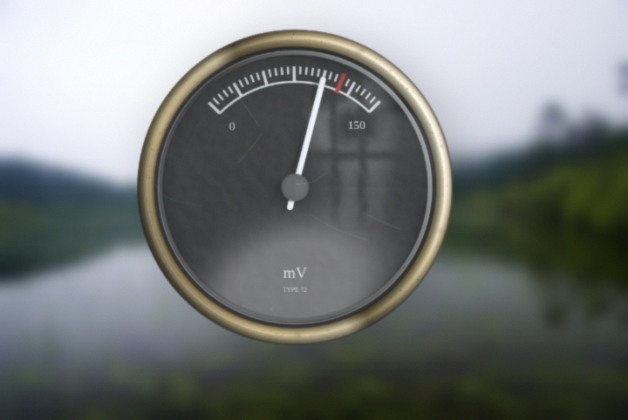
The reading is 100 mV
